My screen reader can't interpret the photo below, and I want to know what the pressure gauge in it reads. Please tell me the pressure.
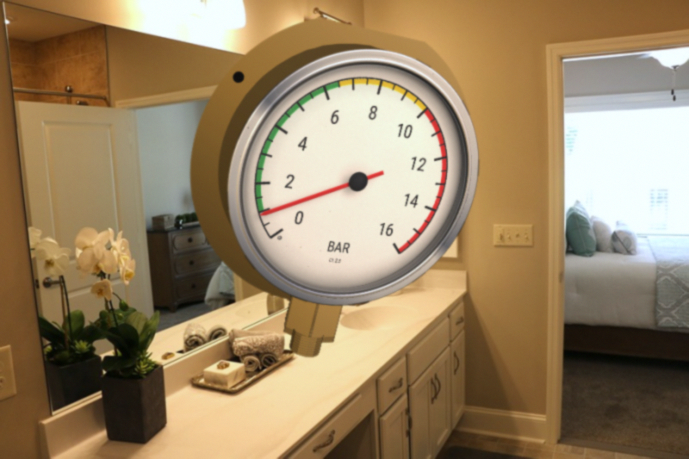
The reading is 1 bar
